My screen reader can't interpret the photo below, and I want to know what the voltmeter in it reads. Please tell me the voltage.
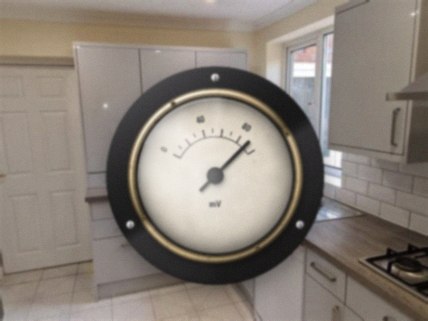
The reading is 90 mV
